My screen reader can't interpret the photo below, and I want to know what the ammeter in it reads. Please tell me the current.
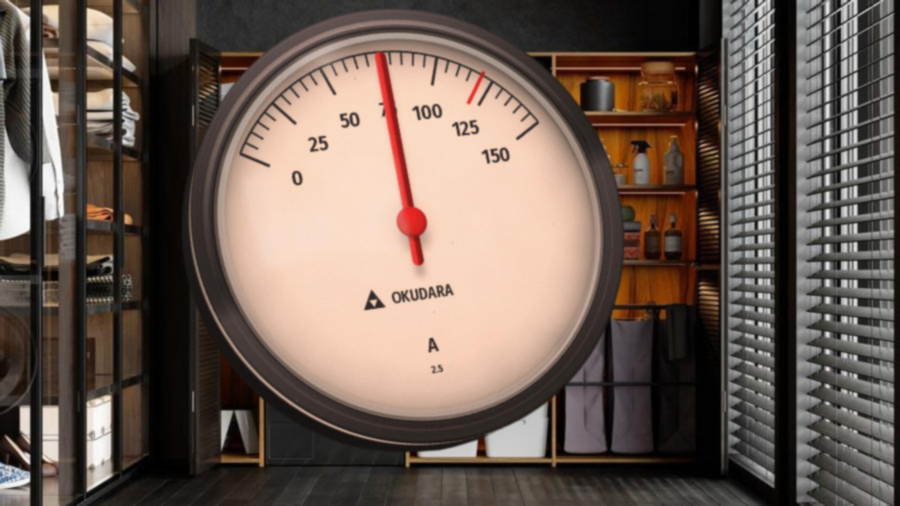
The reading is 75 A
